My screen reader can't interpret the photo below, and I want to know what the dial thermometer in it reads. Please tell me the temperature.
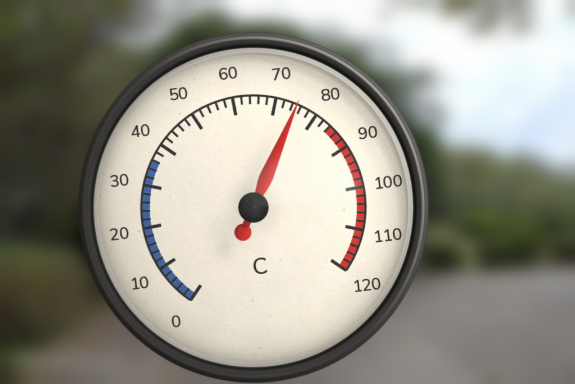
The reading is 75 °C
